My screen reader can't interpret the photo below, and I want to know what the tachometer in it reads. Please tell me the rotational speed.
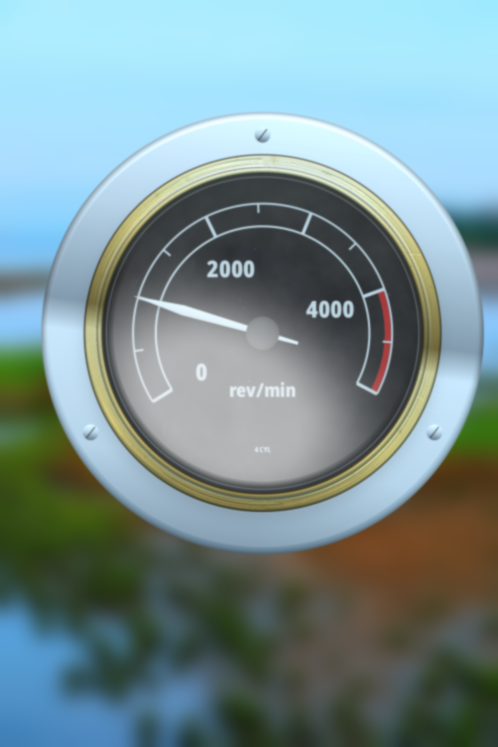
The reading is 1000 rpm
